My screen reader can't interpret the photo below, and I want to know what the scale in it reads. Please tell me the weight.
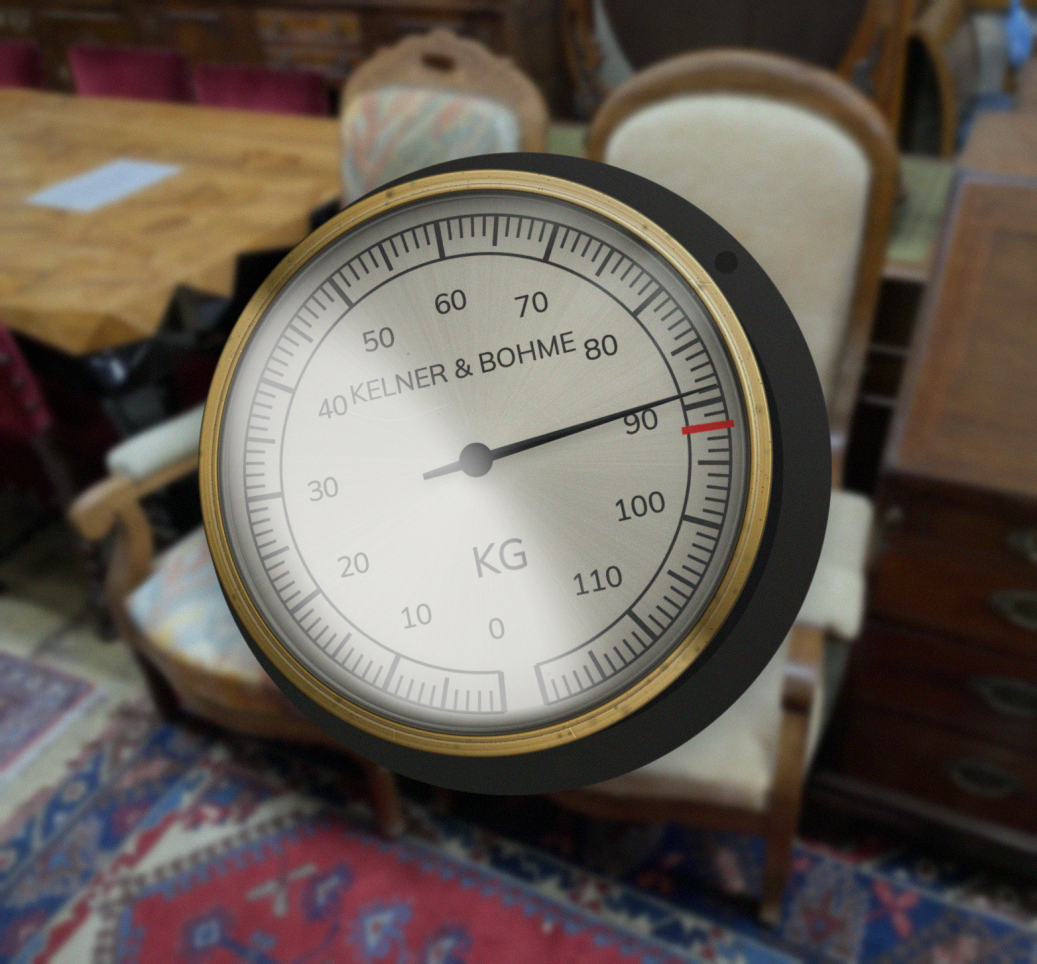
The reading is 89 kg
